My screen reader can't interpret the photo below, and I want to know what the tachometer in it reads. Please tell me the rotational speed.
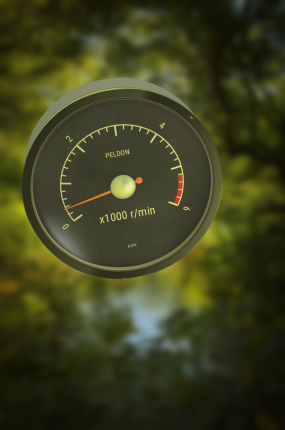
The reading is 400 rpm
